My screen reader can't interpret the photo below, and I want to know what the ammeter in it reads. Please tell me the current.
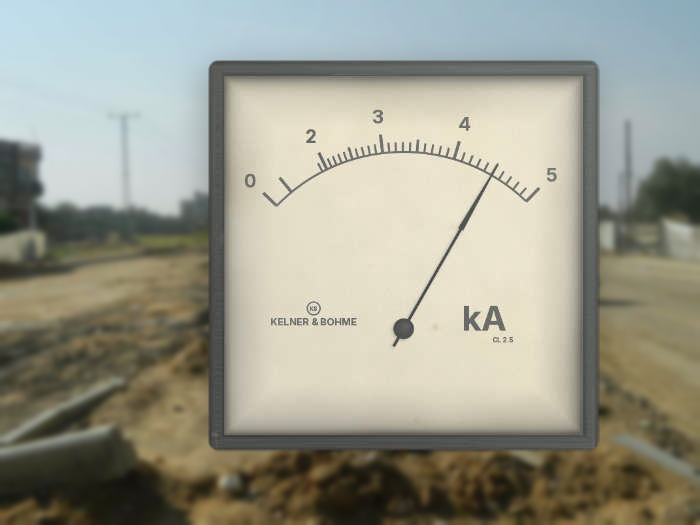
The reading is 4.5 kA
